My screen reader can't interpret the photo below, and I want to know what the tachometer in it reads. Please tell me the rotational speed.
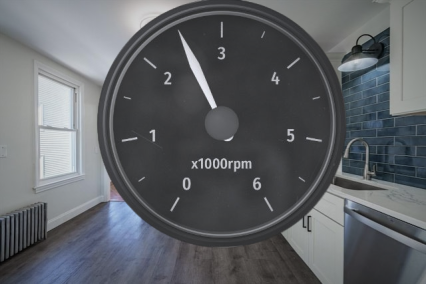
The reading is 2500 rpm
